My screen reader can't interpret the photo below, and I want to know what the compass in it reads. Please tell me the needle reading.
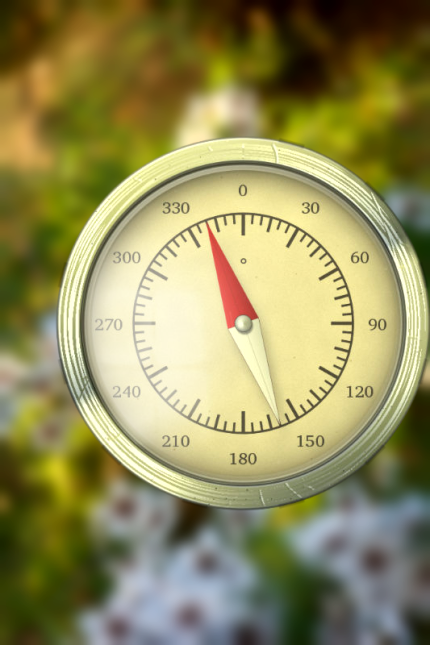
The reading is 340 °
